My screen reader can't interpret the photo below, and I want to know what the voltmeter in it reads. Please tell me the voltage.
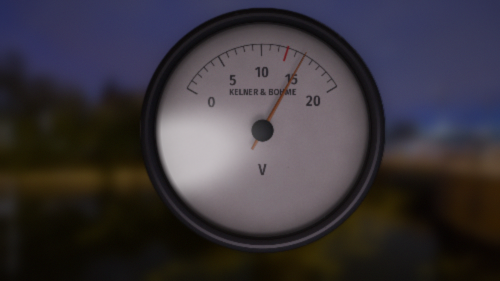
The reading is 15 V
